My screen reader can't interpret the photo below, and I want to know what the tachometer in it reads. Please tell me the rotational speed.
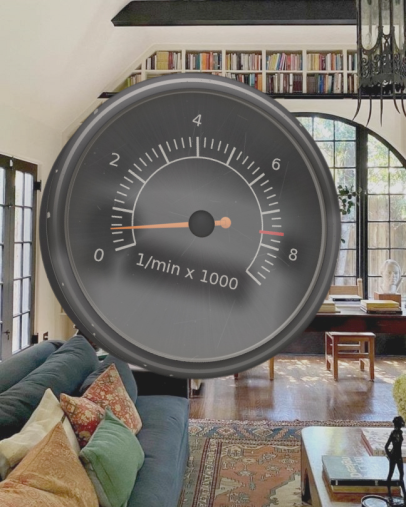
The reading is 500 rpm
